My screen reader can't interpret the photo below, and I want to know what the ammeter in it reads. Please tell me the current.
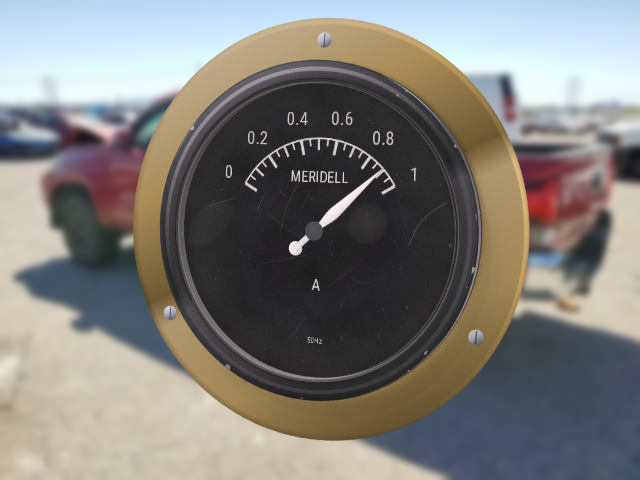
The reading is 0.9 A
